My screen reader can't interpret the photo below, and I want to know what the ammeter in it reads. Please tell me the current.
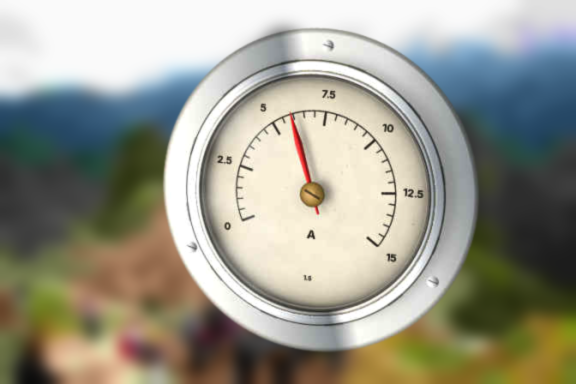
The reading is 6 A
